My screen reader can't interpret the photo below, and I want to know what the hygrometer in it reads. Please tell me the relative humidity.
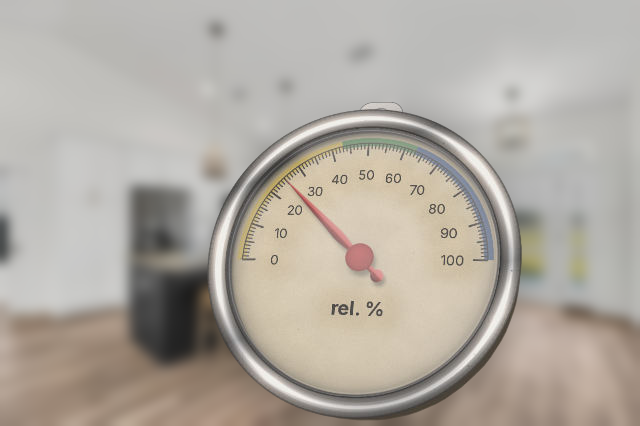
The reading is 25 %
